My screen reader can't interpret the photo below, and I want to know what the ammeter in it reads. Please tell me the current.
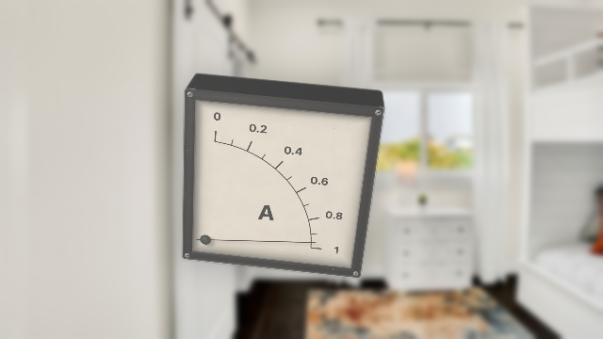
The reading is 0.95 A
